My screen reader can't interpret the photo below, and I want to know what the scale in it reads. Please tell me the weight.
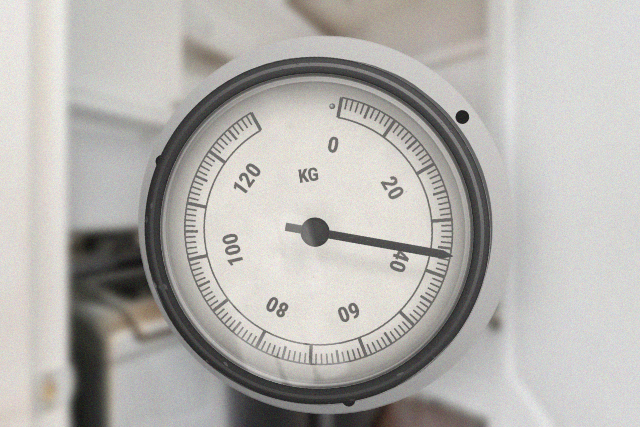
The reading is 36 kg
